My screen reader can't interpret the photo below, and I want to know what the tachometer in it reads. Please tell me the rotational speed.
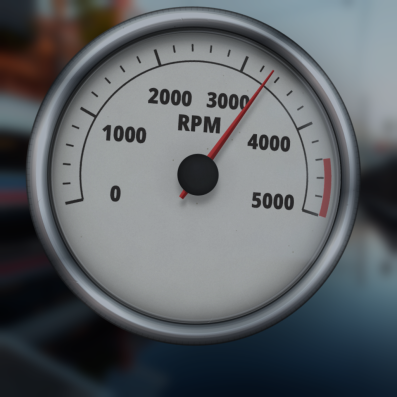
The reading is 3300 rpm
